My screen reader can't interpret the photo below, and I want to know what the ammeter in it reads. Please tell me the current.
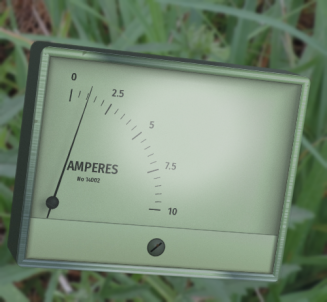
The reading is 1 A
